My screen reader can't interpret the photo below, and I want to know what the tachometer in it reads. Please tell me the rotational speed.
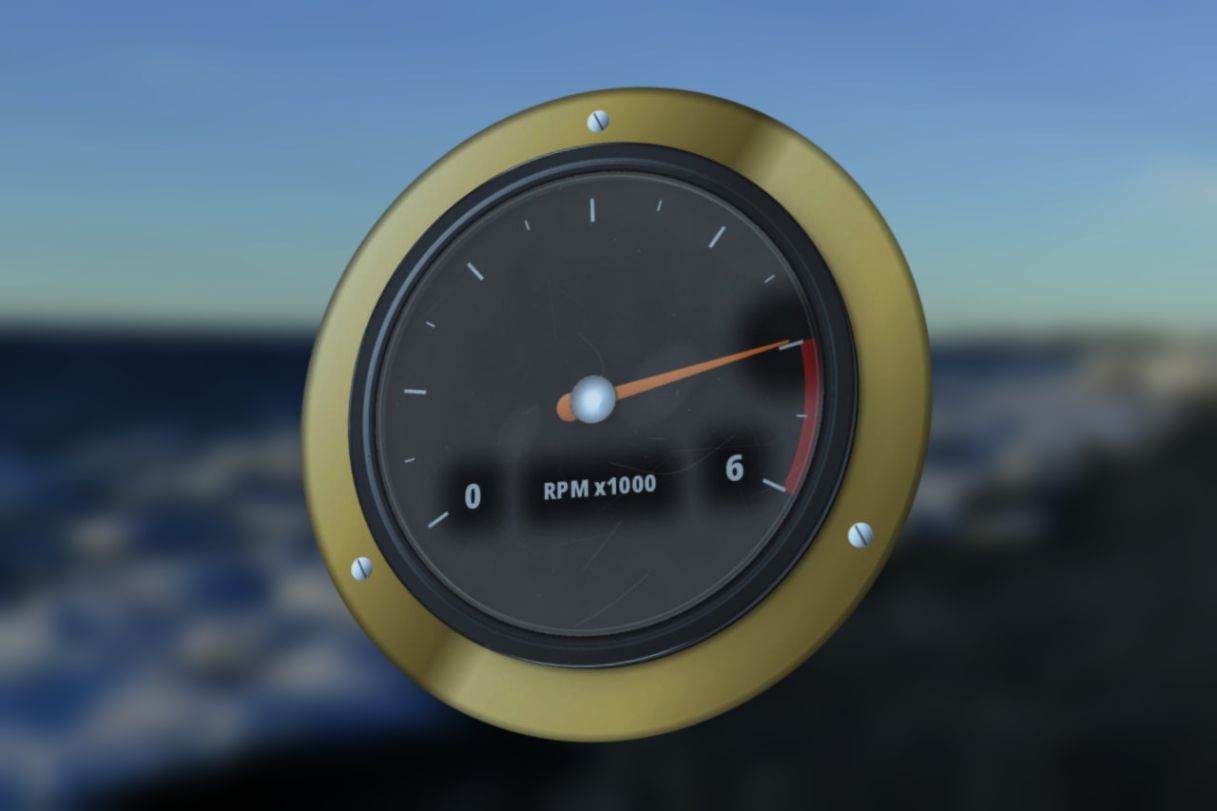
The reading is 5000 rpm
